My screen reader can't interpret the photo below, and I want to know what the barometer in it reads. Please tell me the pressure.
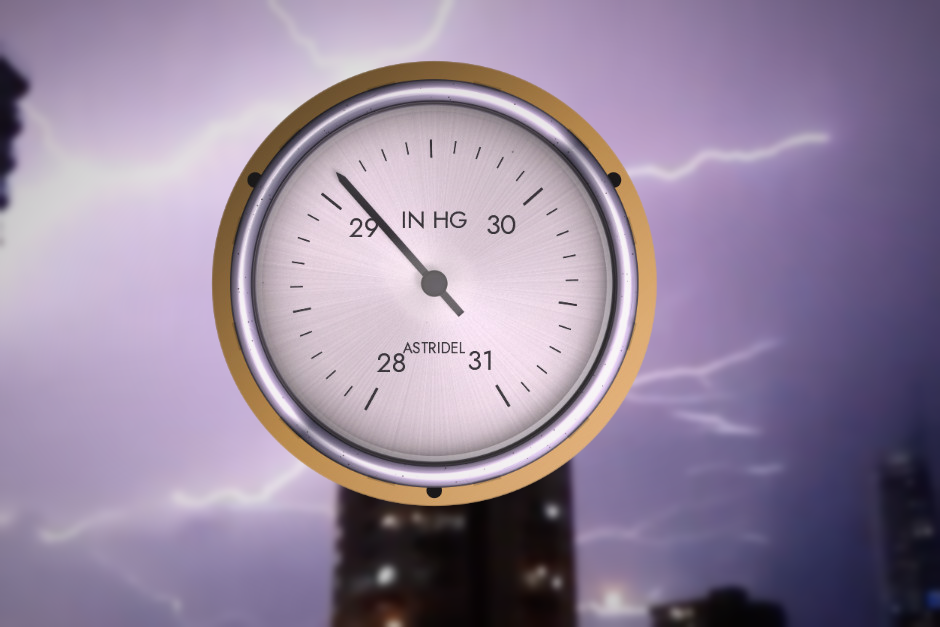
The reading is 29.1 inHg
